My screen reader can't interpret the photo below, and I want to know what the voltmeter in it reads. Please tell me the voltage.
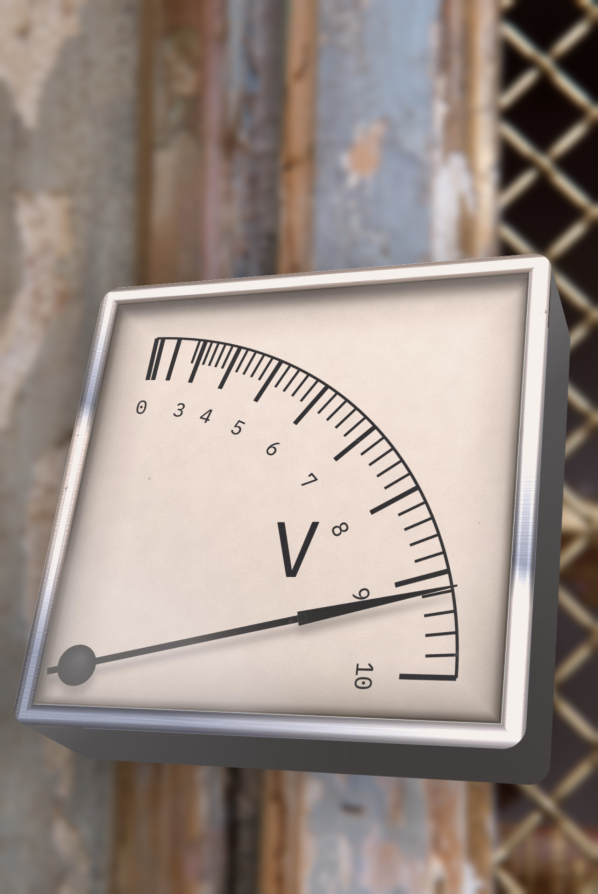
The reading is 9.2 V
